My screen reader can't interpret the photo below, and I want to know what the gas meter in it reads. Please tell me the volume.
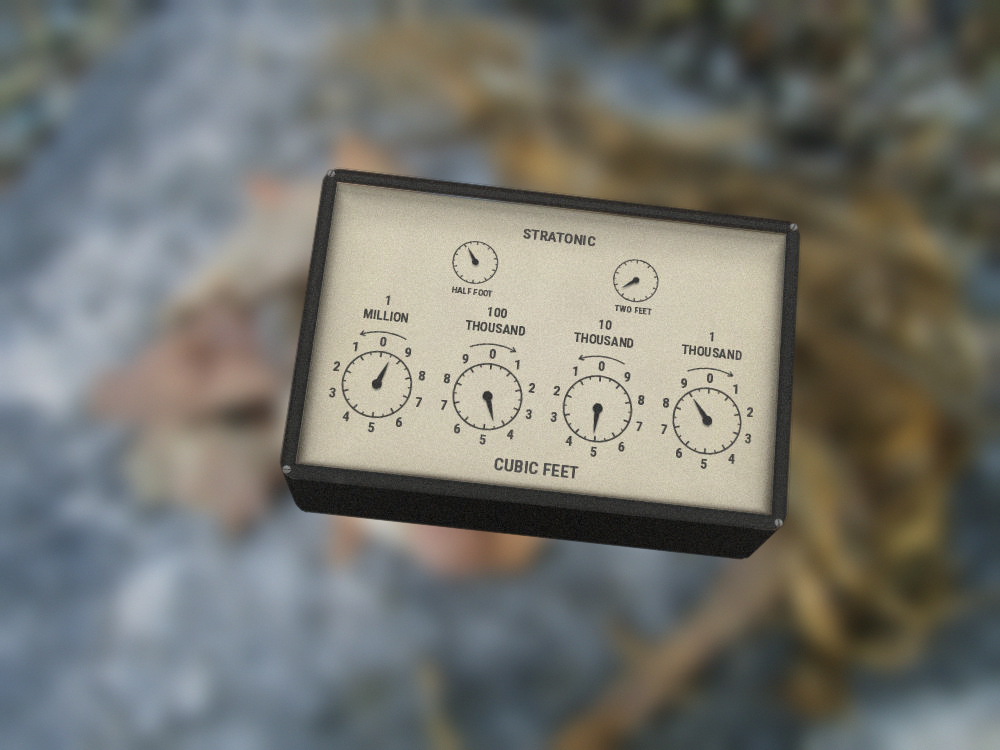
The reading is 944900 ft³
